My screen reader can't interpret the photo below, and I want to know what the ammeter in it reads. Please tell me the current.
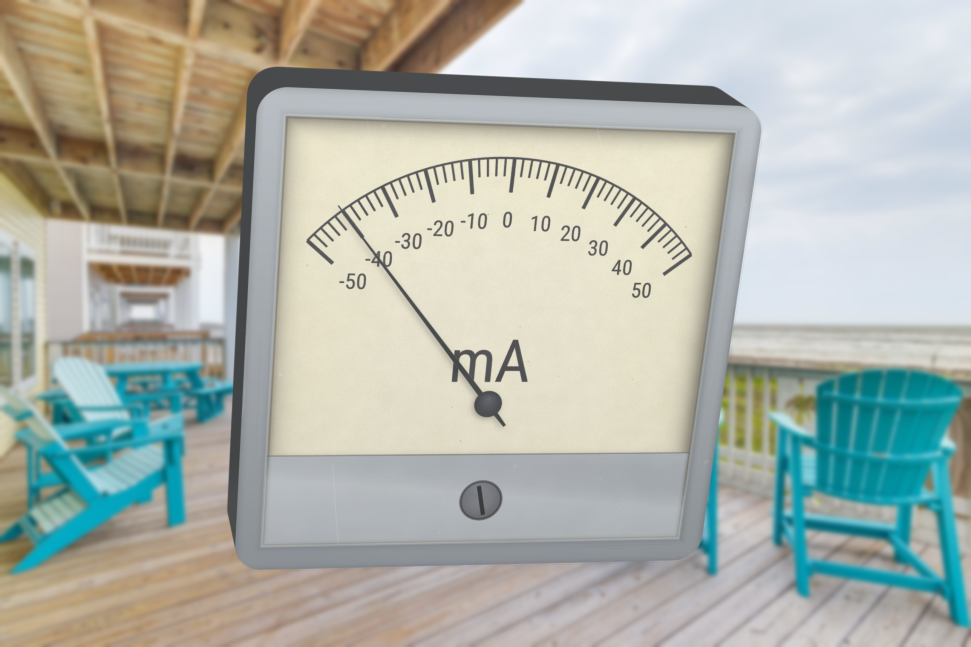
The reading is -40 mA
